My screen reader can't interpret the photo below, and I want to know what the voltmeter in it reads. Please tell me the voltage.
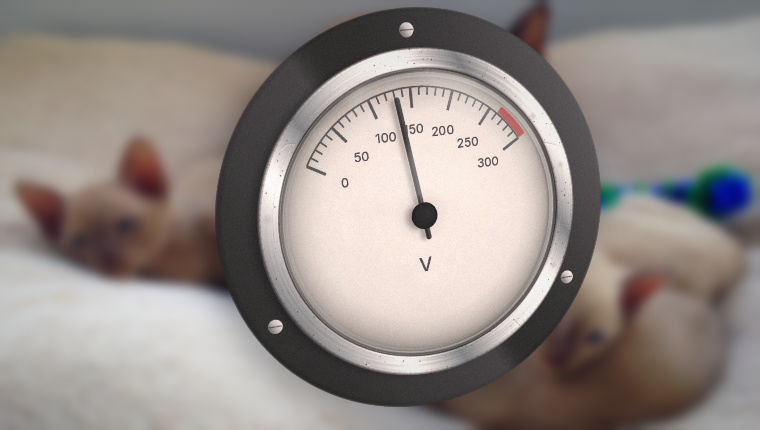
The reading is 130 V
